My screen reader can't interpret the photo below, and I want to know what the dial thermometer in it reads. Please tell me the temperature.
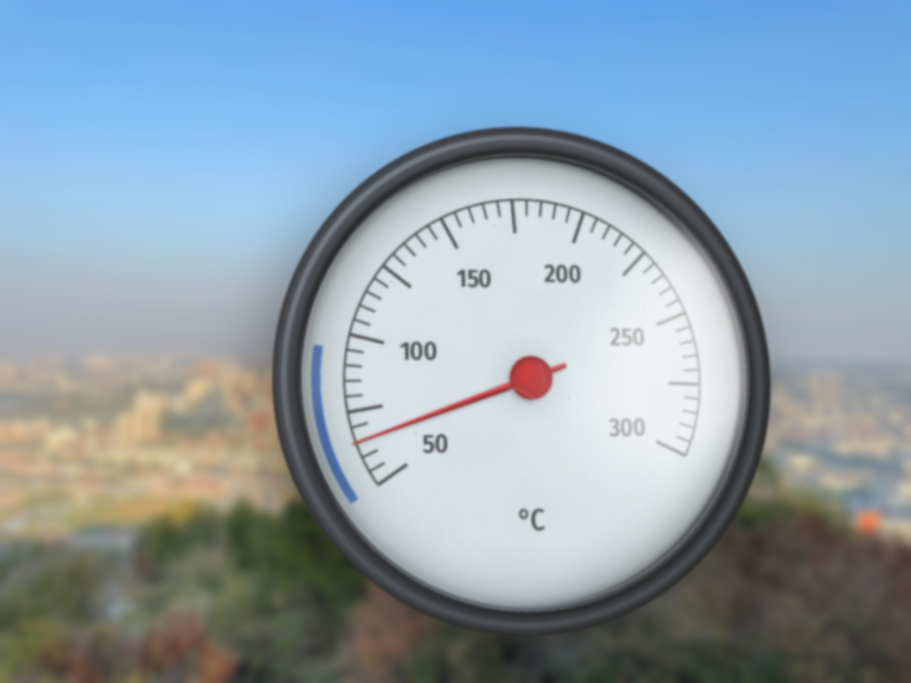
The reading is 65 °C
